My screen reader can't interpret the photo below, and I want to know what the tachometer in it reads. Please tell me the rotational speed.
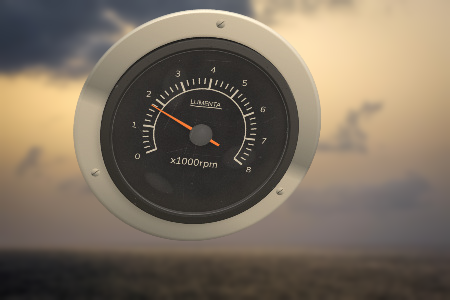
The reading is 1800 rpm
